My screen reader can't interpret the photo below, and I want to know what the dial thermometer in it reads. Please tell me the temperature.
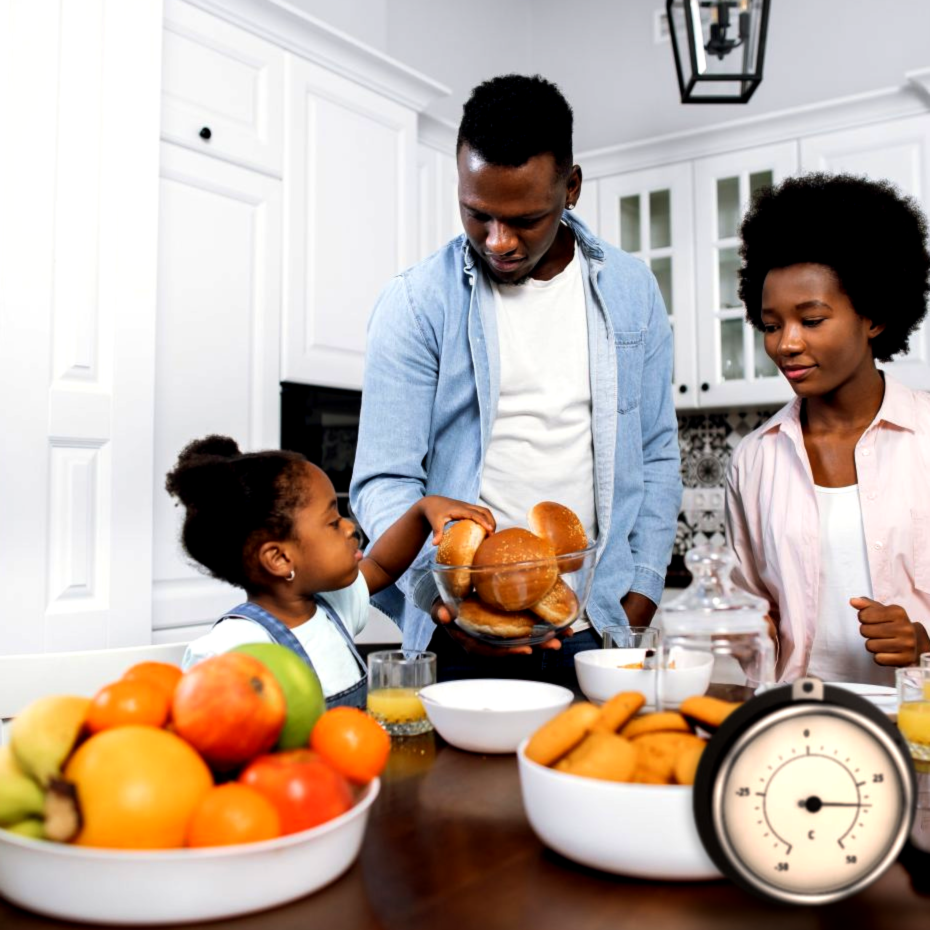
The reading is 32.5 °C
